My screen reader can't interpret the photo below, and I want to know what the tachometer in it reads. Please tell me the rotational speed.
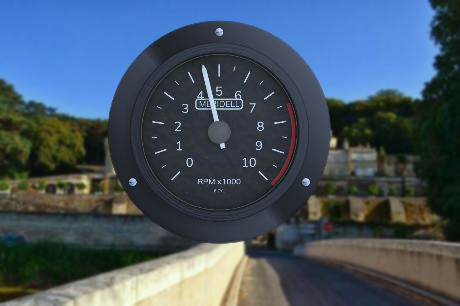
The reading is 4500 rpm
